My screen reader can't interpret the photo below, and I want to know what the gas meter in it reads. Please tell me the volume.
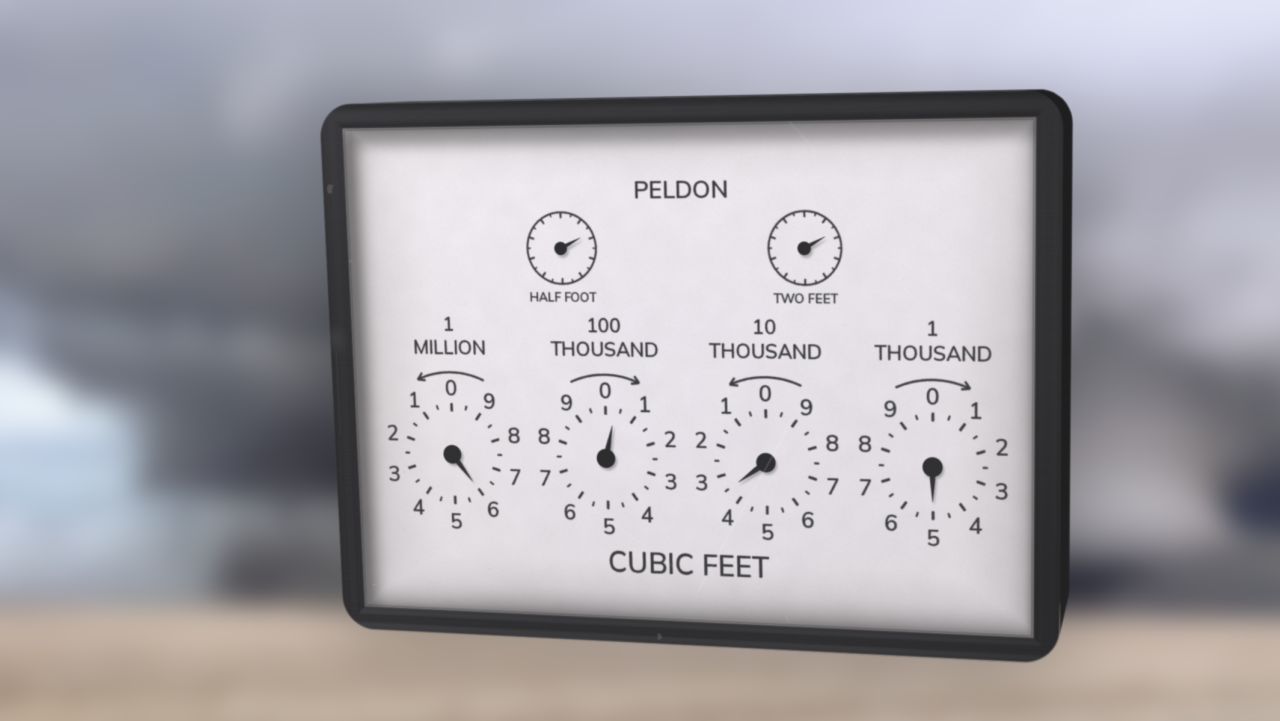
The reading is 603500 ft³
